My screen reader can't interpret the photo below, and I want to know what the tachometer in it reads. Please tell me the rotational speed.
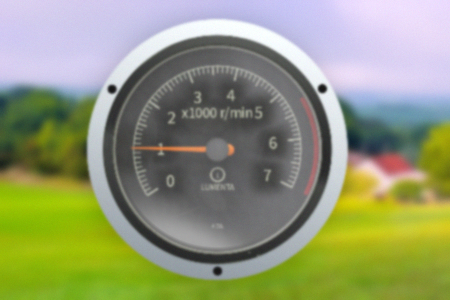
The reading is 1000 rpm
